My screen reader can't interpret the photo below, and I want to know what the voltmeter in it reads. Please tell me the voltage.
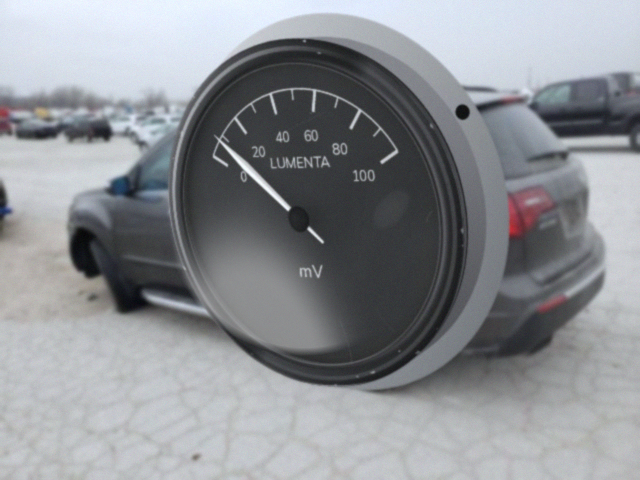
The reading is 10 mV
